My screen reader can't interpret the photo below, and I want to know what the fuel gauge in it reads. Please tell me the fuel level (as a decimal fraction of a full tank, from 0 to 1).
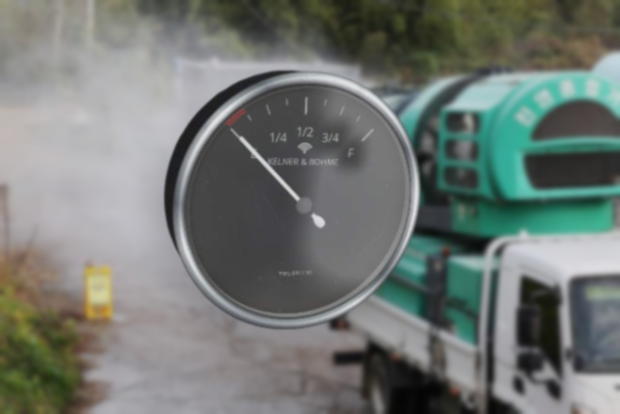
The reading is 0
